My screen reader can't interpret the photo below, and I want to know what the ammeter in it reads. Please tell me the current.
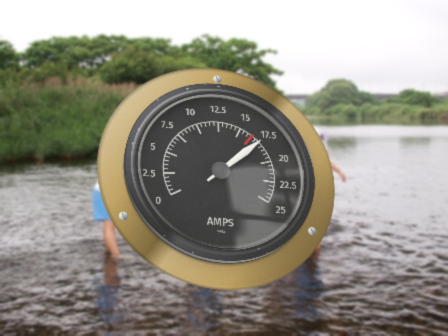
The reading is 17.5 A
